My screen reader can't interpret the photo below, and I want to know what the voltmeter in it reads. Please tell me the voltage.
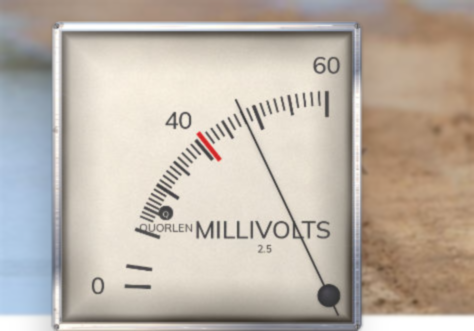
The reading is 48 mV
